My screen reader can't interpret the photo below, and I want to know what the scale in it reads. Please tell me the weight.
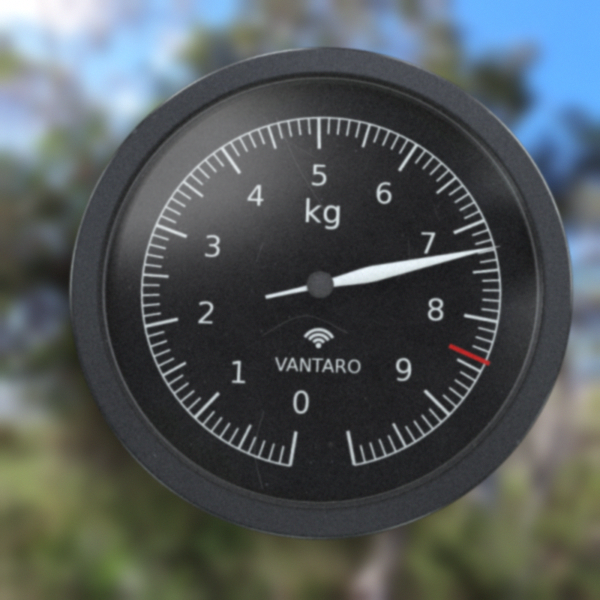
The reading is 7.3 kg
